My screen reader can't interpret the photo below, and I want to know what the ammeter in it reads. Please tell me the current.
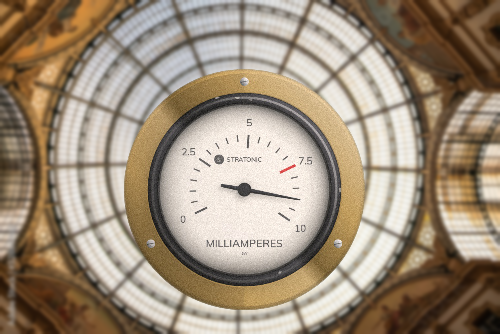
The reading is 9 mA
